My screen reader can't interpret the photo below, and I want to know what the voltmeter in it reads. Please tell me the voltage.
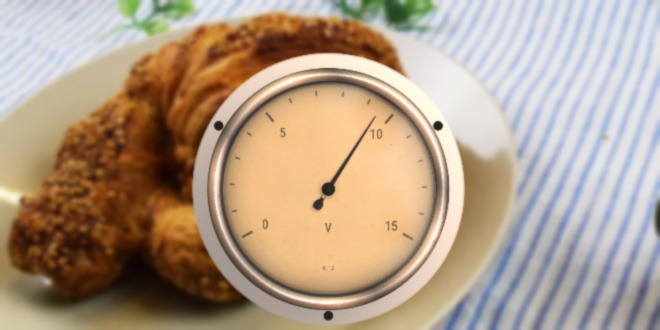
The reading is 9.5 V
